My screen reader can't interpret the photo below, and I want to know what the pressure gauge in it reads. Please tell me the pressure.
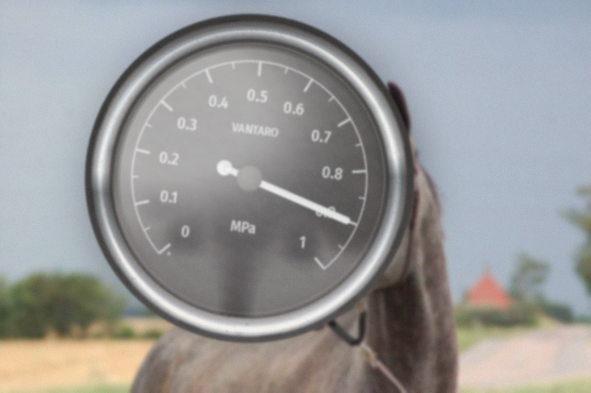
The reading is 0.9 MPa
